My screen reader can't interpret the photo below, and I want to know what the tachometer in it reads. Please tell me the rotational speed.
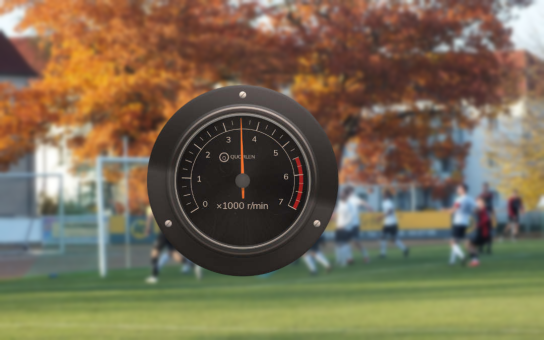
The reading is 3500 rpm
